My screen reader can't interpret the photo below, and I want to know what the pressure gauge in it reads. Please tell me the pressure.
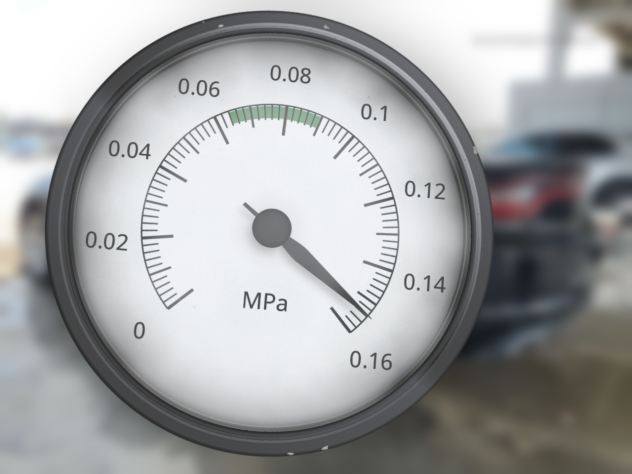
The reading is 0.154 MPa
